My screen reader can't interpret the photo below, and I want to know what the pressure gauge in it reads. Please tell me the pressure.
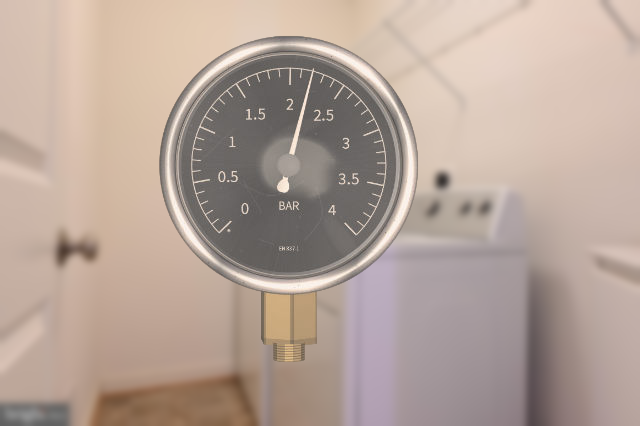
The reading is 2.2 bar
